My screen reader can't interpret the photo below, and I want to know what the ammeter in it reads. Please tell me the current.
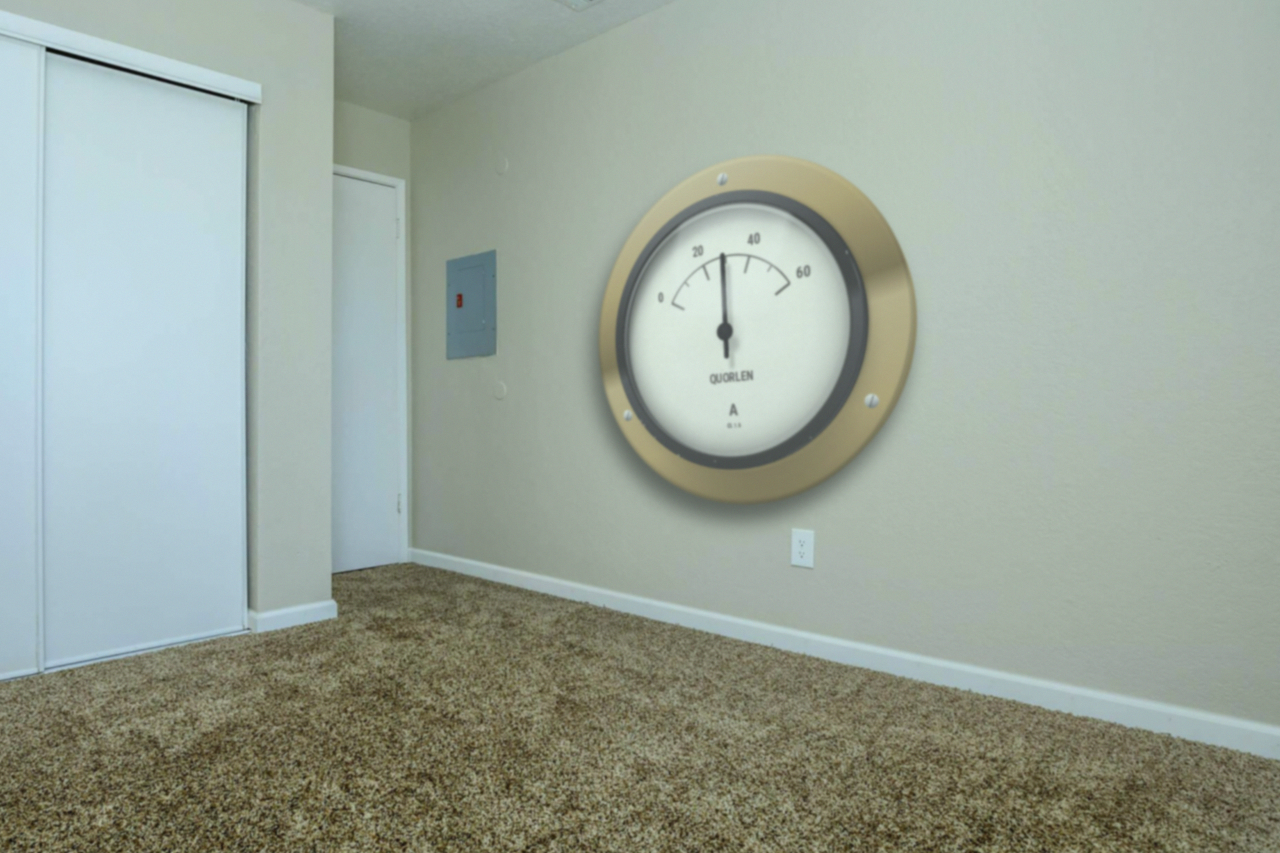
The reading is 30 A
